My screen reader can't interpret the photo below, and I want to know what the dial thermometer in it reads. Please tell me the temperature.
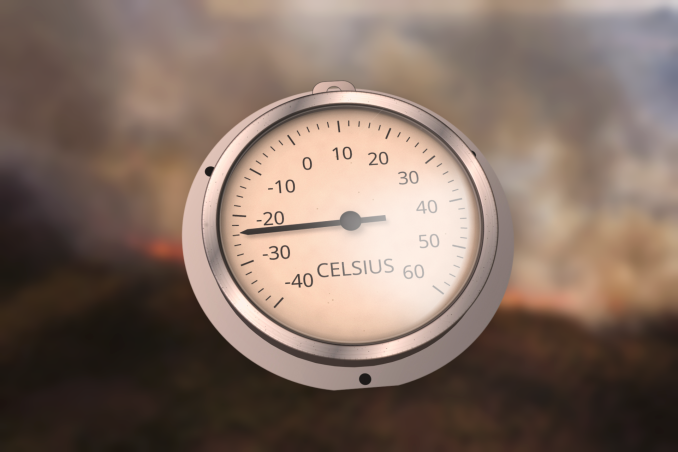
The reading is -24 °C
